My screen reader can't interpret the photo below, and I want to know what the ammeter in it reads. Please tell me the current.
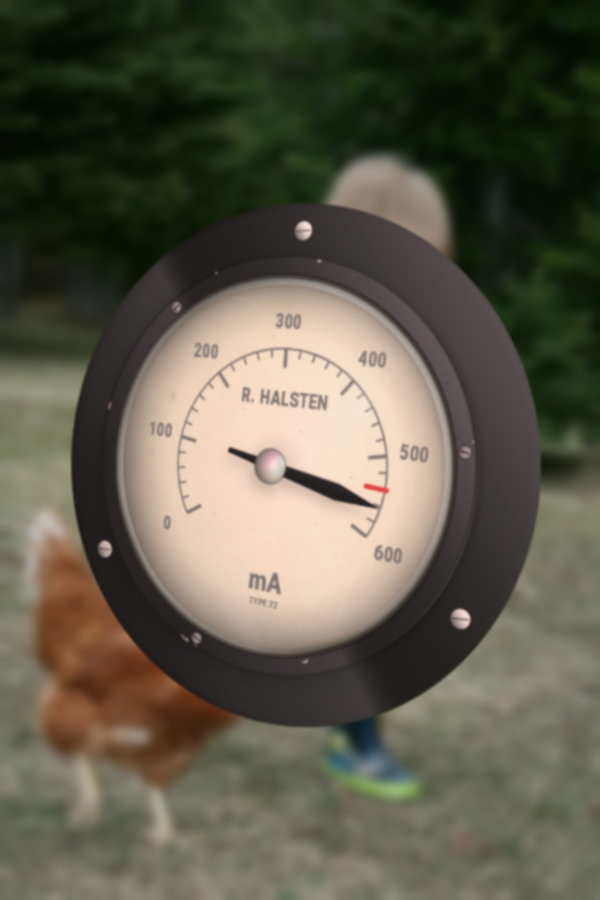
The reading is 560 mA
